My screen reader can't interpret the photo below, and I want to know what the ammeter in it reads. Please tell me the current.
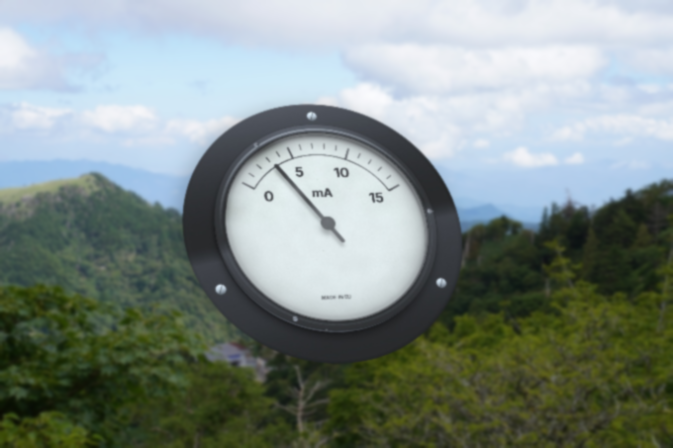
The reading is 3 mA
